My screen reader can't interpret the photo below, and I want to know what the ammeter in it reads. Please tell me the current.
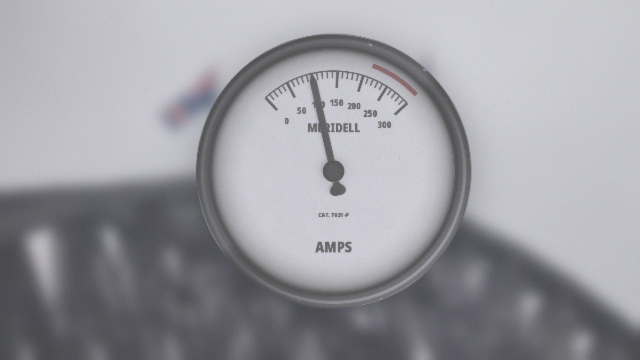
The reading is 100 A
